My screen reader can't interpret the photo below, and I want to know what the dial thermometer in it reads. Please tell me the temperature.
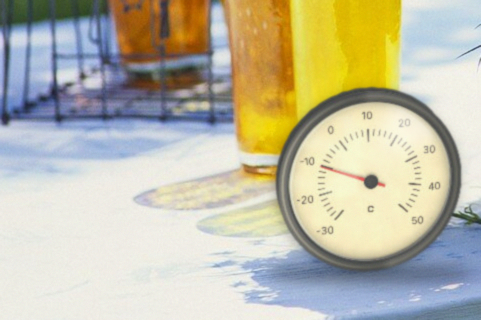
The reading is -10 °C
